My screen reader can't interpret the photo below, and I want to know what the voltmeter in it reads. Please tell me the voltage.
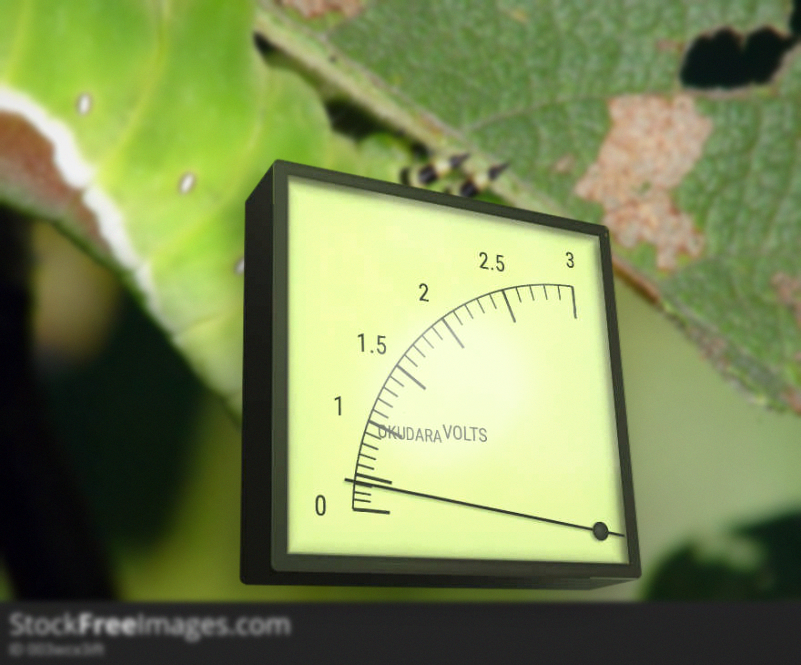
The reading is 0.4 V
